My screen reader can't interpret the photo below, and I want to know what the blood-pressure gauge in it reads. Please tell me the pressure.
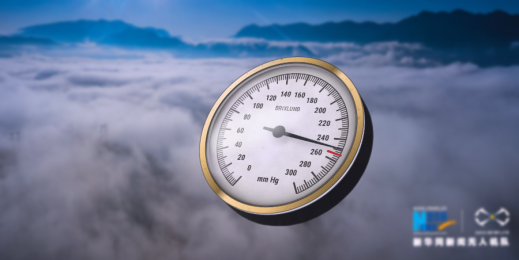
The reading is 250 mmHg
